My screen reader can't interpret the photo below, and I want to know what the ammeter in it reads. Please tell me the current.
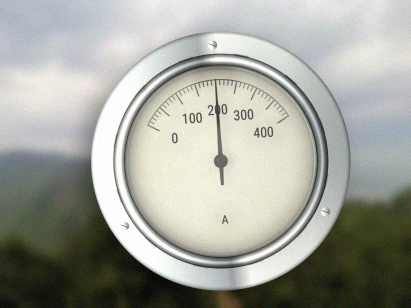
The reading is 200 A
